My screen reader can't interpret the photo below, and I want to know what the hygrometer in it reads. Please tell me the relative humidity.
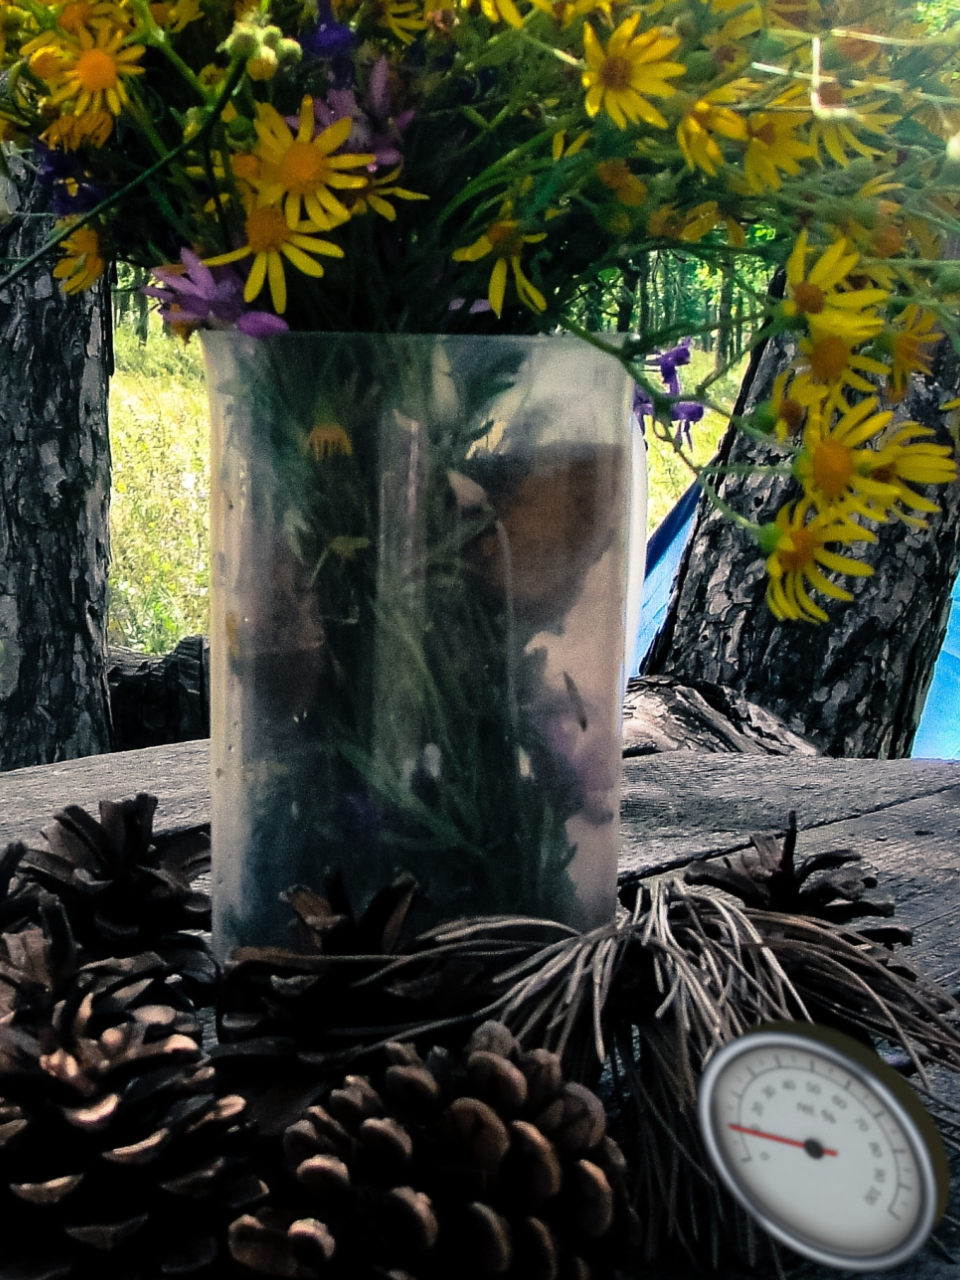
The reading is 10 %
